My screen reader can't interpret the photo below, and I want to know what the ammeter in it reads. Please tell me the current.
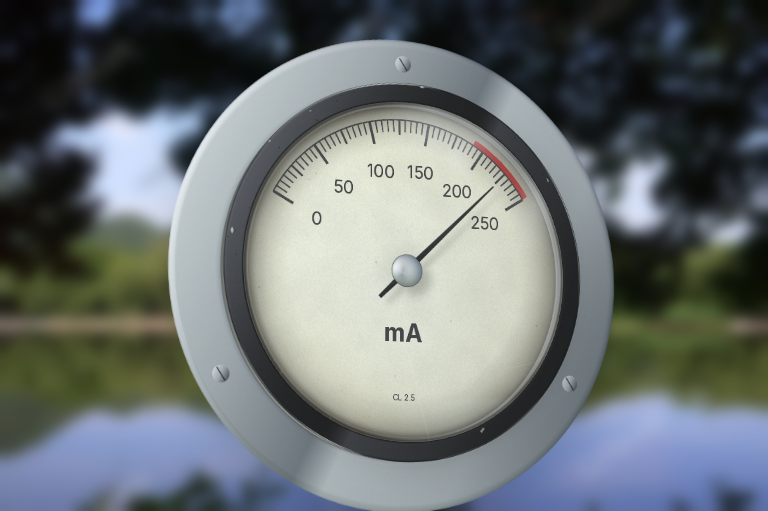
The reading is 225 mA
